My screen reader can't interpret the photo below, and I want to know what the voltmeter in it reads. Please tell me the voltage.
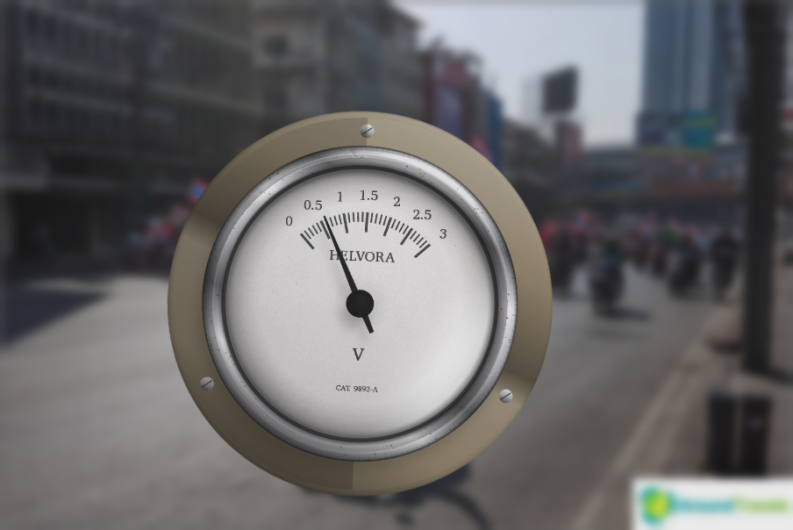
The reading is 0.6 V
